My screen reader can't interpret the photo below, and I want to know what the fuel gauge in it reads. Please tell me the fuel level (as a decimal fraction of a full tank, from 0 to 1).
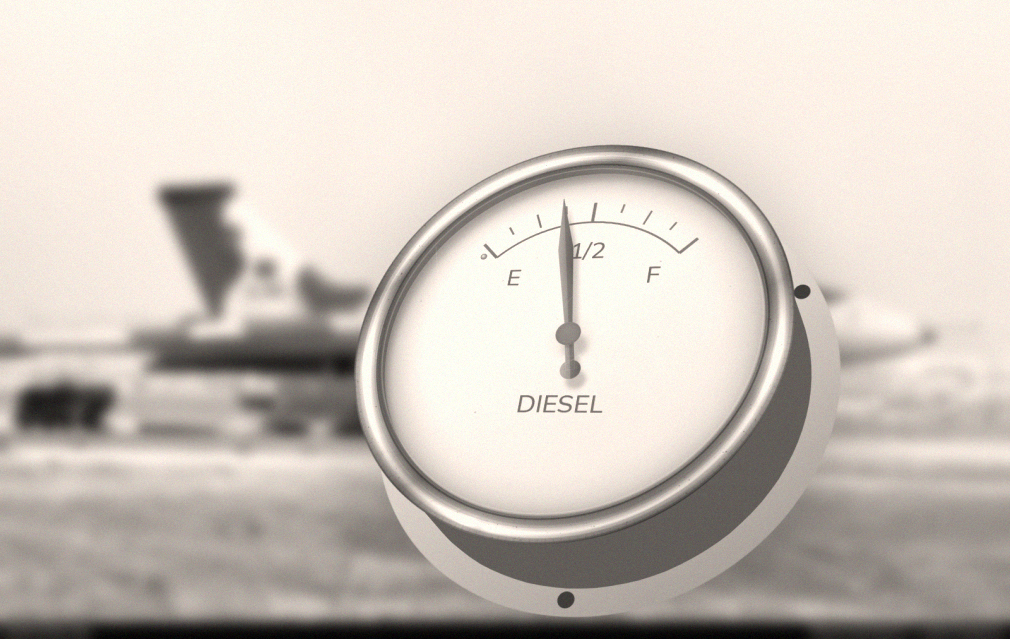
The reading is 0.375
